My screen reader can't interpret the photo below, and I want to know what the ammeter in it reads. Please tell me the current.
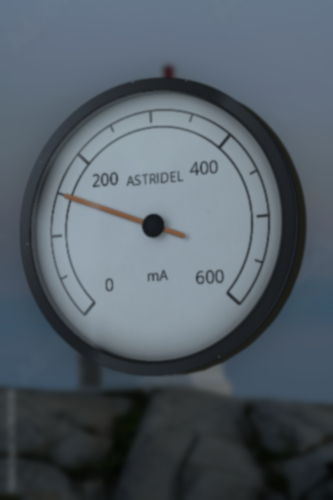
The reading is 150 mA
